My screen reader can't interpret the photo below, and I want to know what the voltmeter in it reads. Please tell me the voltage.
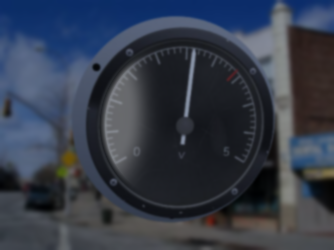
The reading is 2.6 V
